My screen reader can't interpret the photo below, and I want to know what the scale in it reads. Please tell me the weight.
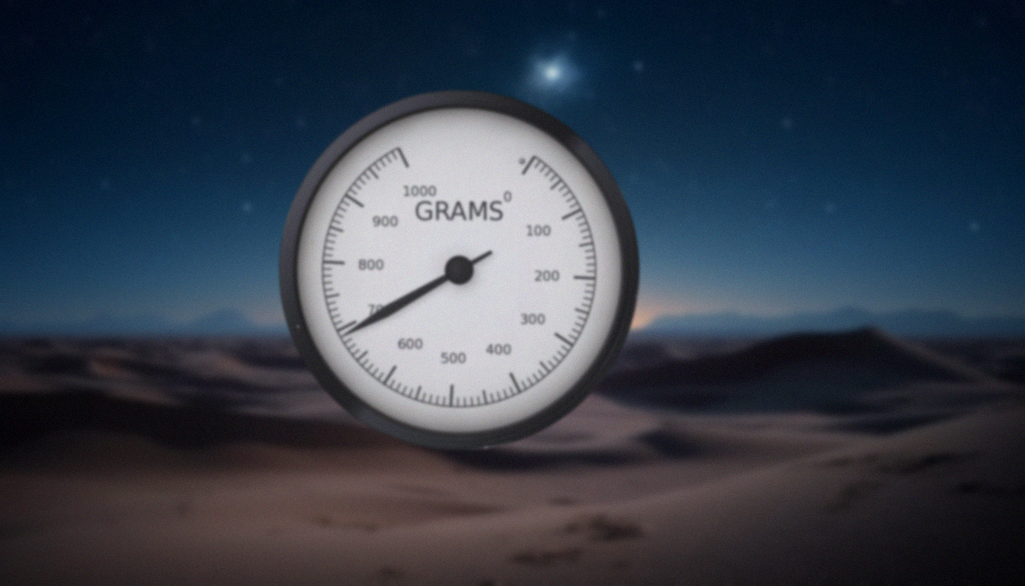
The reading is 690 g
